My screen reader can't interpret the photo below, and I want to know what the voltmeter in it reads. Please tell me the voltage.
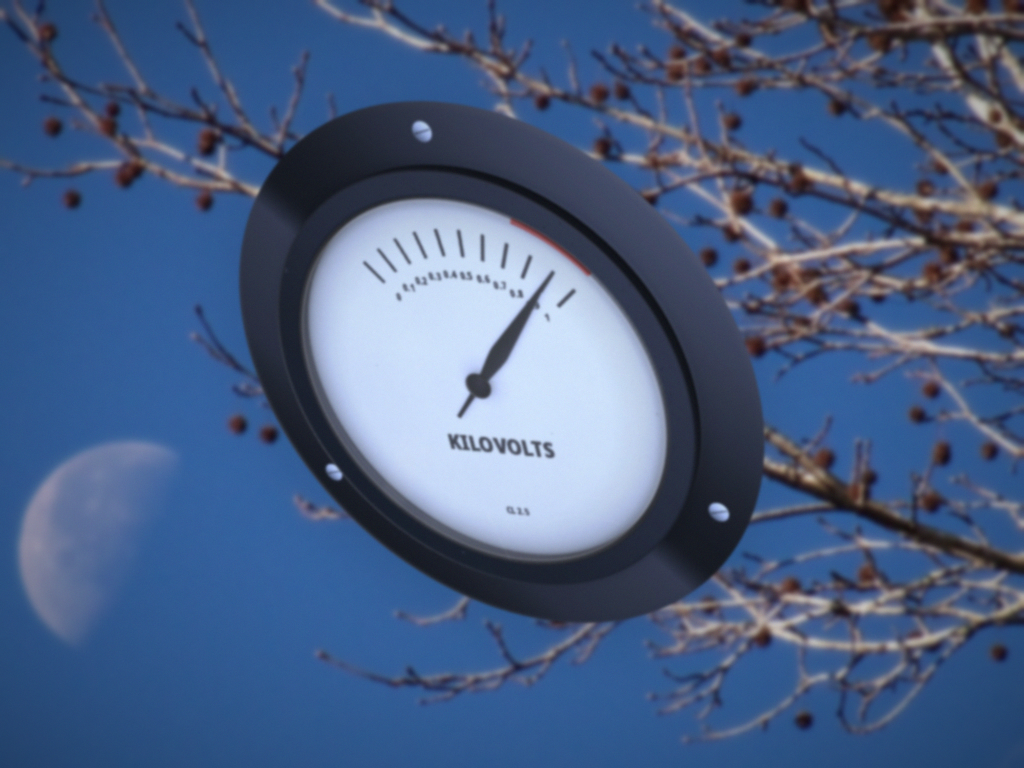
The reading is 0.9 kV
